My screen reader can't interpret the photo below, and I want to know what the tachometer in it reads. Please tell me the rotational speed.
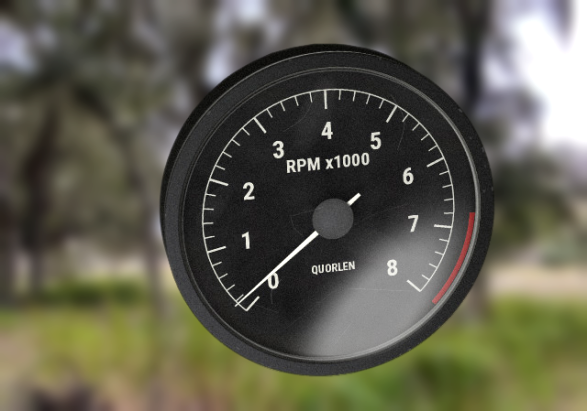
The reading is 200 rpm
